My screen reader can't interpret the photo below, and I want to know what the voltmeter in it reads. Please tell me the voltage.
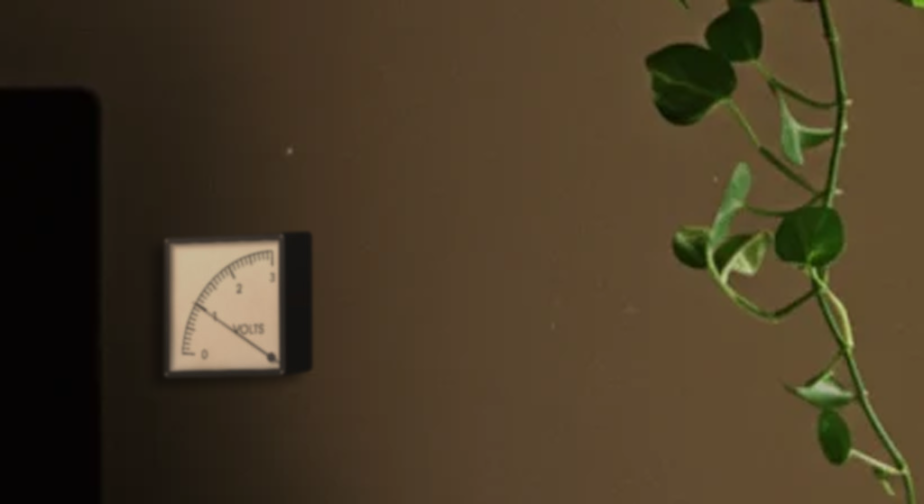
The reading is 1 V
